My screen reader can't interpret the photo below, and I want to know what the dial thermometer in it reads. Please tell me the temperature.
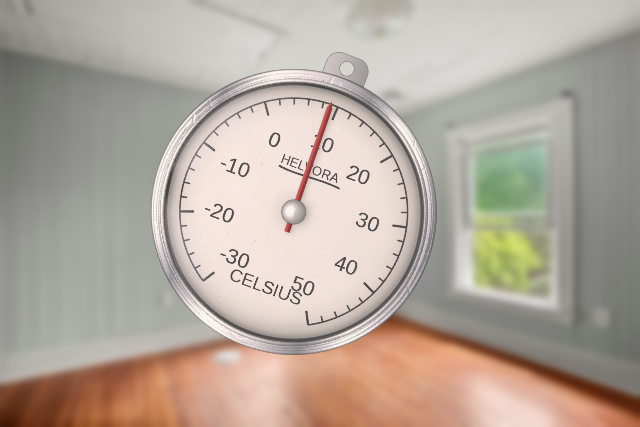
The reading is 9 °C
